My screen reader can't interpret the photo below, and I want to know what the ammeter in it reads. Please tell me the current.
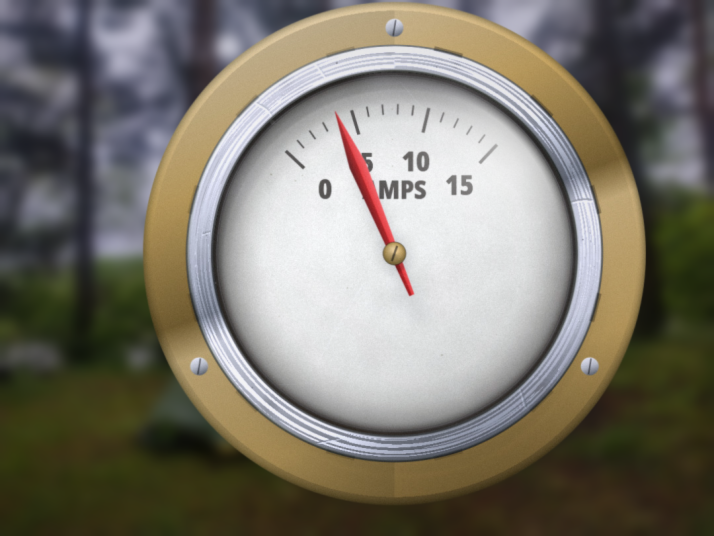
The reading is 4 A
